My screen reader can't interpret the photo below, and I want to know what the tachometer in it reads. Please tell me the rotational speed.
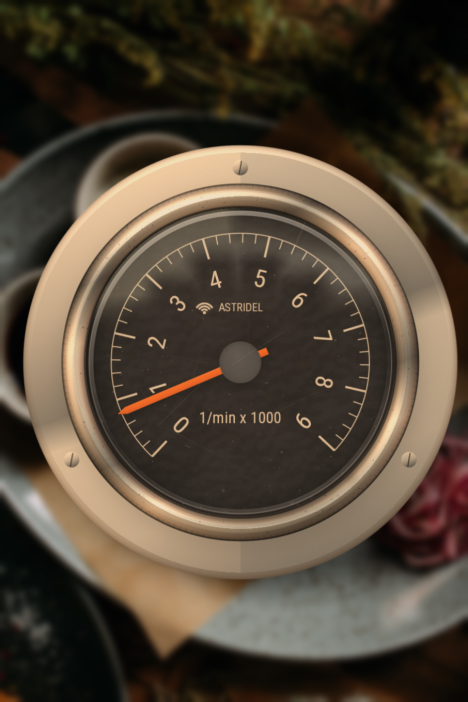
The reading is 800 rpm
